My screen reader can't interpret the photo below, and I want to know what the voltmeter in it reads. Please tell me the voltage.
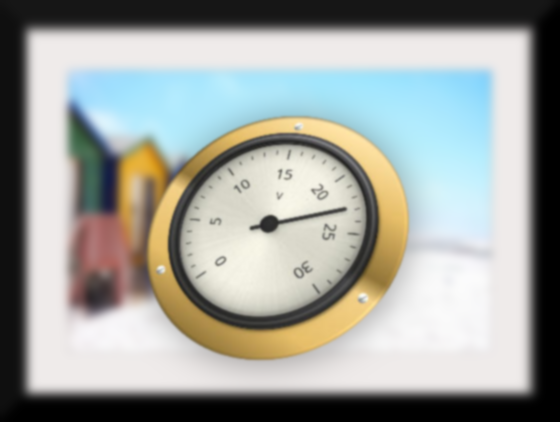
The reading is 23 V
